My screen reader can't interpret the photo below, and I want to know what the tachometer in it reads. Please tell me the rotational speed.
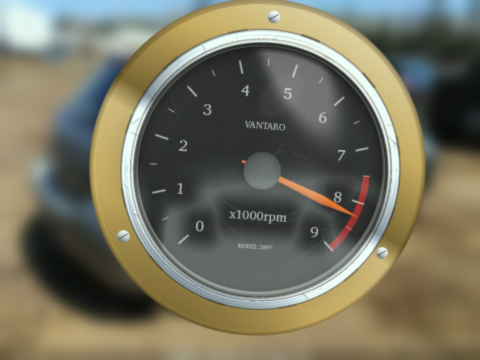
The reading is 8250 rpm
